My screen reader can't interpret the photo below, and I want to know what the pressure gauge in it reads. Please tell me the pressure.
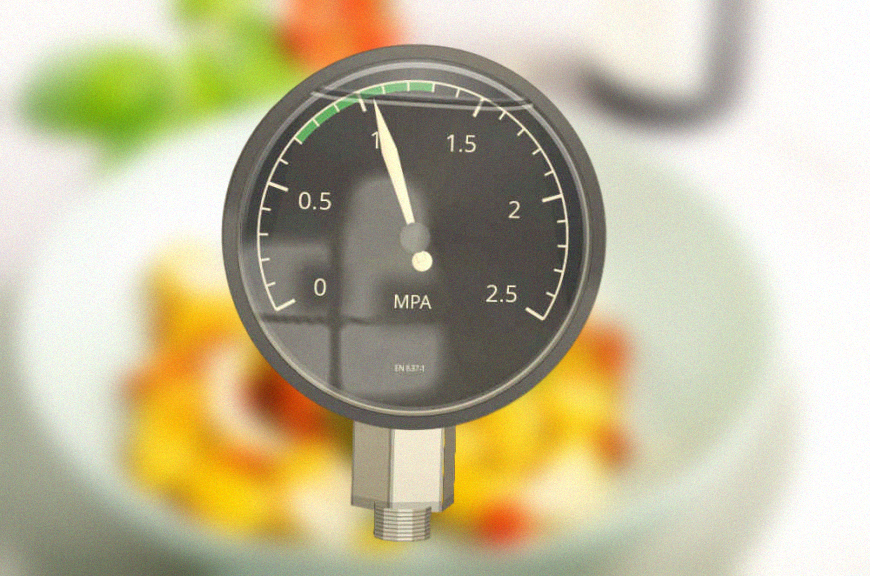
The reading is 1.05 MPa
